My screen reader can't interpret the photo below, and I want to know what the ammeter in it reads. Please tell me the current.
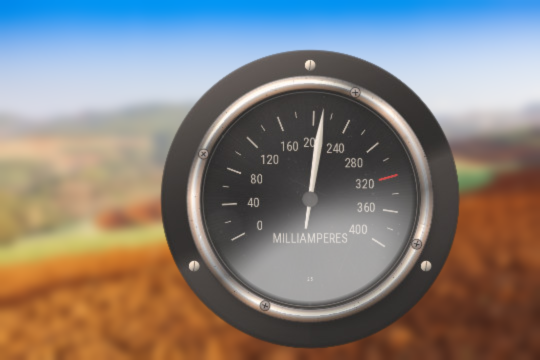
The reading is 210 mA
